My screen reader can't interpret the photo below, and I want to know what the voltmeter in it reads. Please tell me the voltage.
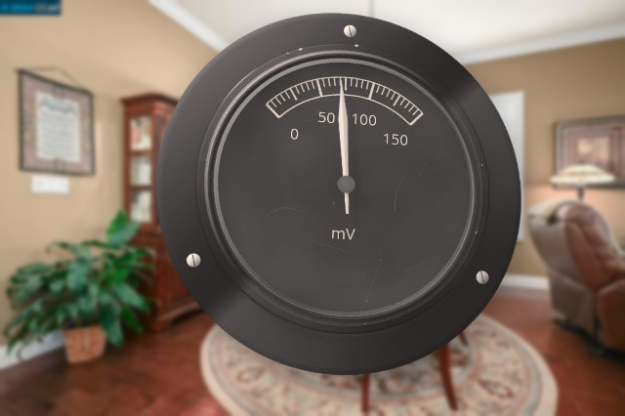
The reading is 70 mV
